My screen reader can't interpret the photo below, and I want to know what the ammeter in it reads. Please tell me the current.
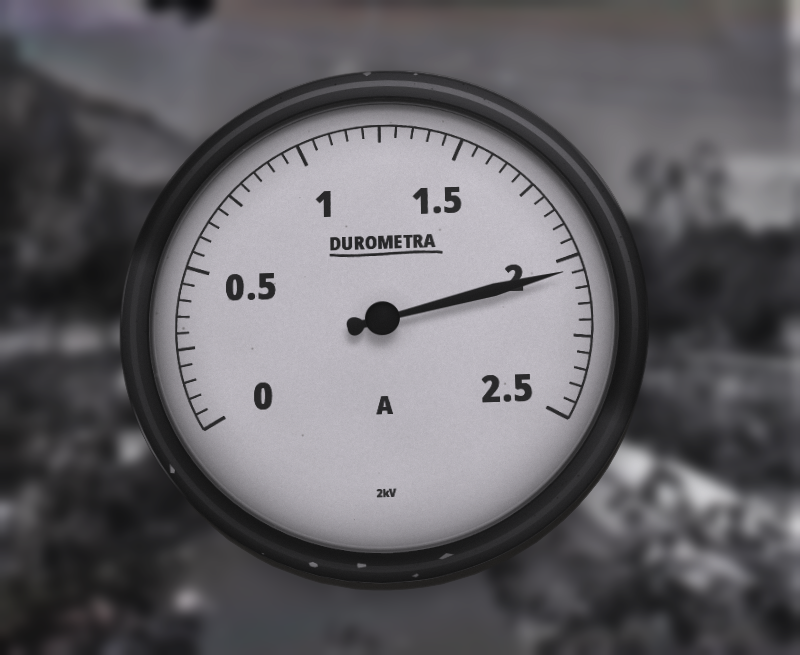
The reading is 2.05 A
